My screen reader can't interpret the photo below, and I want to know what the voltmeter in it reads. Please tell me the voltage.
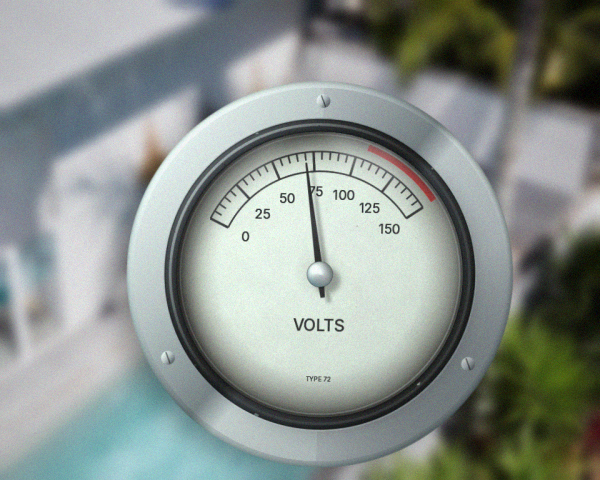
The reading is 70 V
